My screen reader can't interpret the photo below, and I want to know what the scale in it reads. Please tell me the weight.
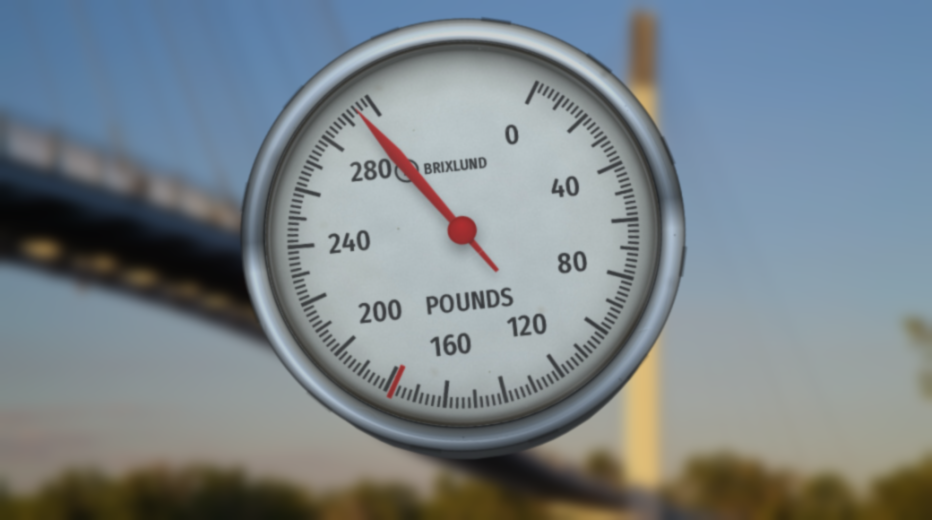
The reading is 294 lb
